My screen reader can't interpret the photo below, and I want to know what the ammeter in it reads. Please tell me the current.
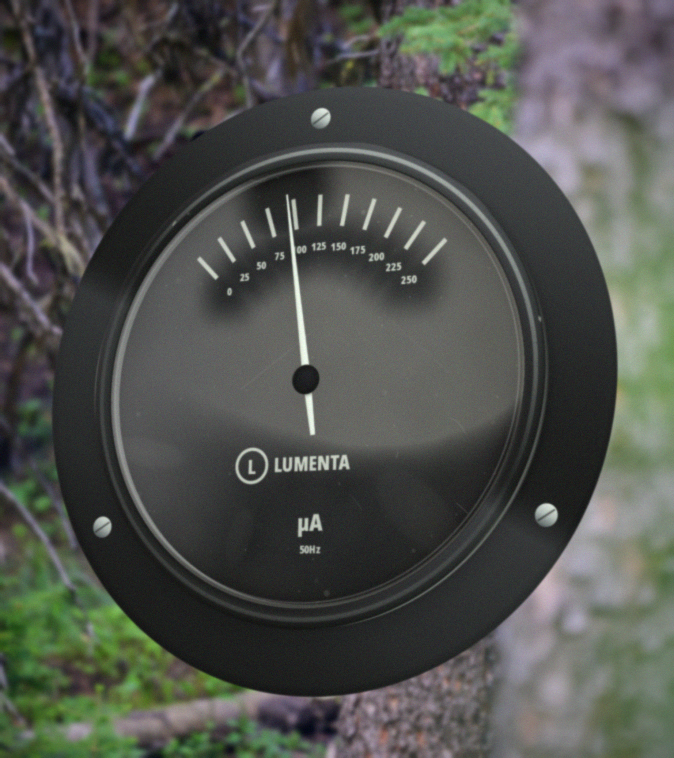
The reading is 100 µA
